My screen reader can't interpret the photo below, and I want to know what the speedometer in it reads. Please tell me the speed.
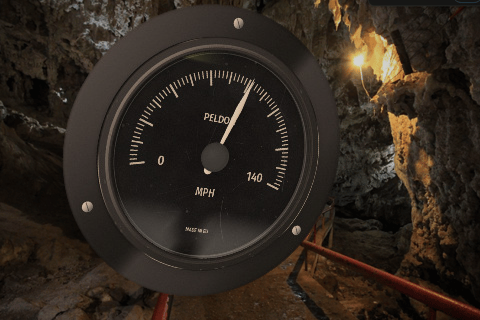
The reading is 80 mph
